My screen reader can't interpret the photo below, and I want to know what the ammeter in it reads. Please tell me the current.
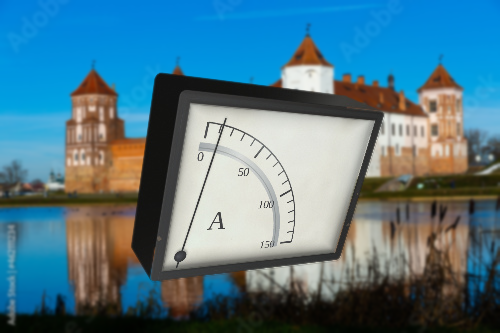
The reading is 10 A
